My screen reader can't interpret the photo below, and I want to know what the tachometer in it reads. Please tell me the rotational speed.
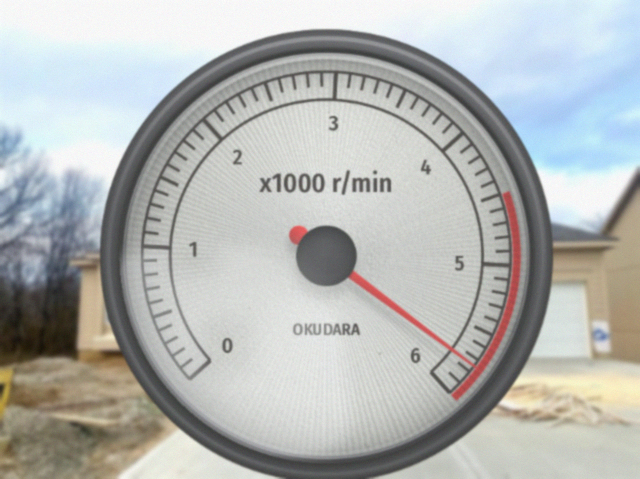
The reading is 5750 rpm
